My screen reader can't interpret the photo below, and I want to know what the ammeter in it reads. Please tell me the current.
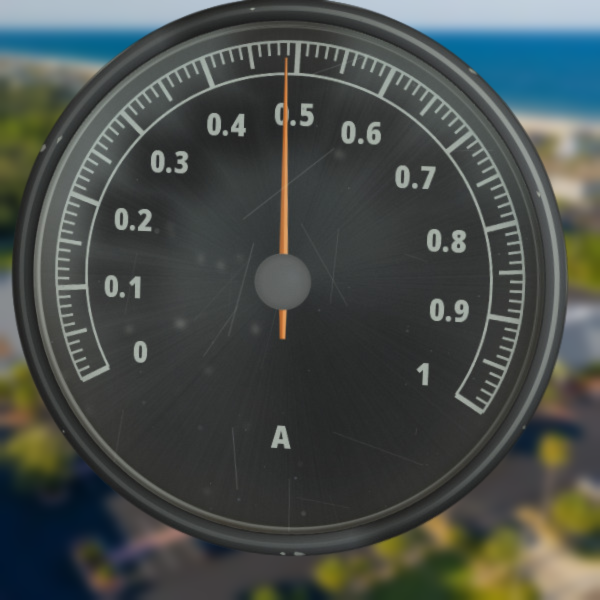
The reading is 0.49 A
